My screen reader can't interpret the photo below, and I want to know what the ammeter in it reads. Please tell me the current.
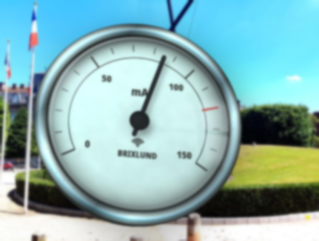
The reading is 85 mA
